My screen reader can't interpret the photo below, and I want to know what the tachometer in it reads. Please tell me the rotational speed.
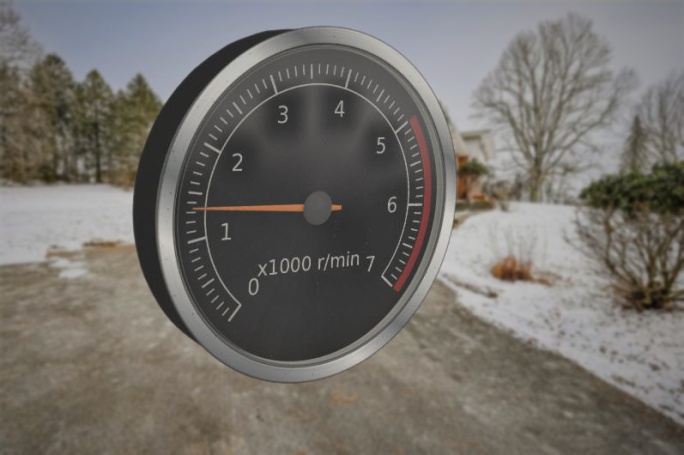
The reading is 1350 rpm
